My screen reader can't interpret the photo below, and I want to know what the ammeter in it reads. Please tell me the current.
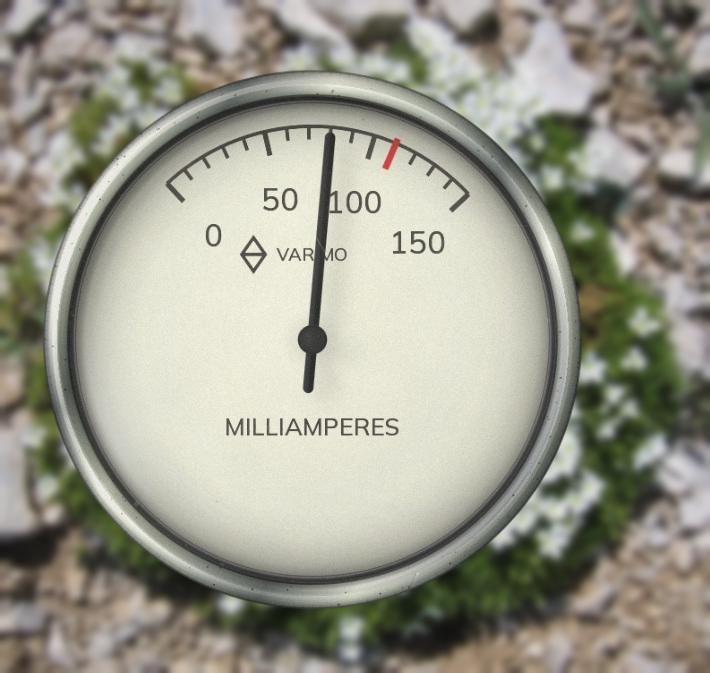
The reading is 80 mA
